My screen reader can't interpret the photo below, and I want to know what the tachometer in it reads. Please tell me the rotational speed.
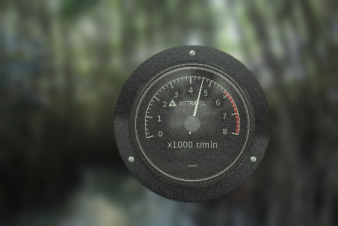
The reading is 4600 rpm
